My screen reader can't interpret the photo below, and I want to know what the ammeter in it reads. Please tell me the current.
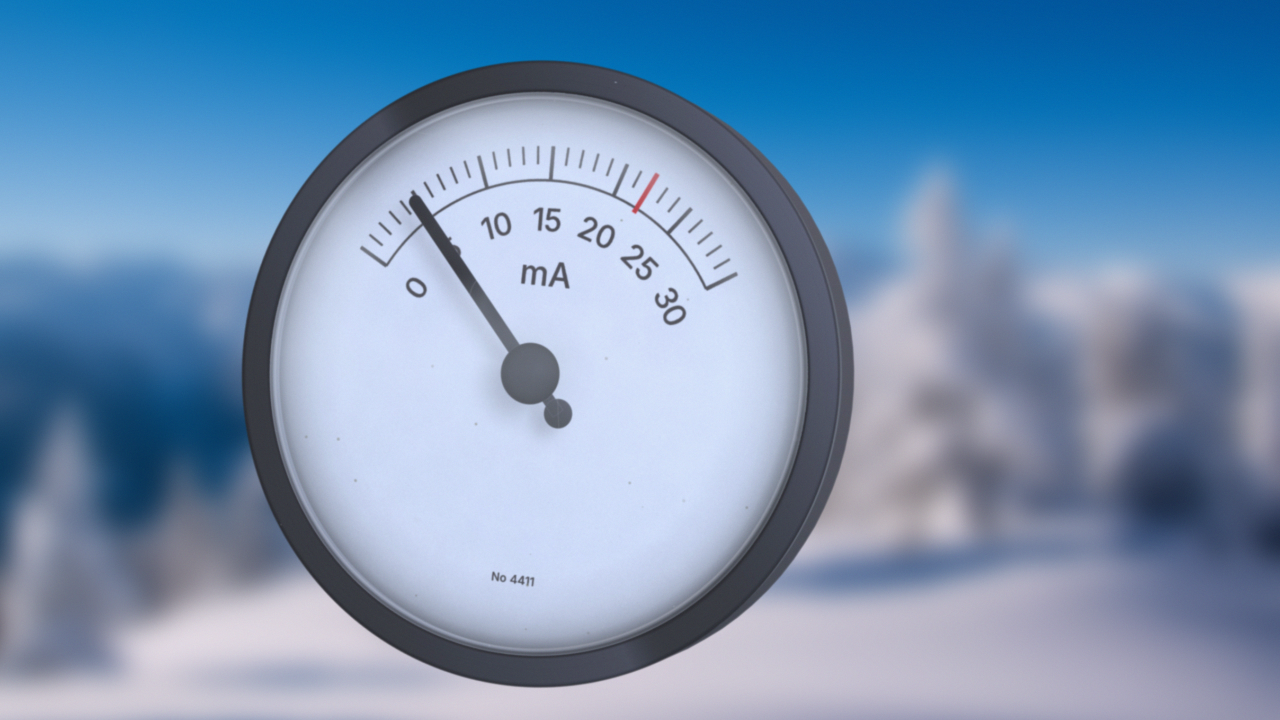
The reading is 5 mA
